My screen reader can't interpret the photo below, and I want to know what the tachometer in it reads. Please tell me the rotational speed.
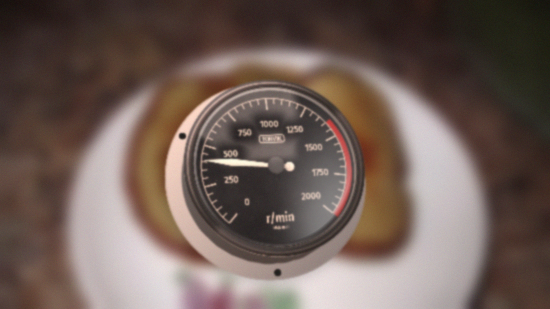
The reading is 400 rpm
